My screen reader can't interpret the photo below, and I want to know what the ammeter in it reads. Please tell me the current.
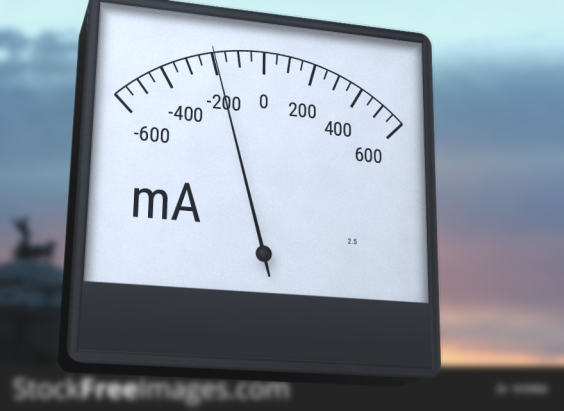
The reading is -200 mA
